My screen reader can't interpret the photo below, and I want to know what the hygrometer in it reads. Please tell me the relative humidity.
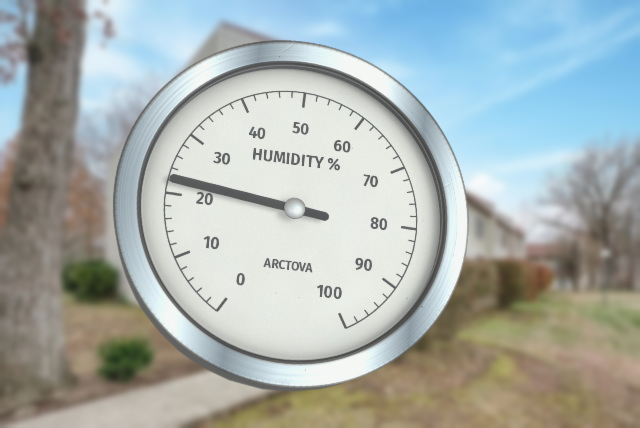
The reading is 22 %
